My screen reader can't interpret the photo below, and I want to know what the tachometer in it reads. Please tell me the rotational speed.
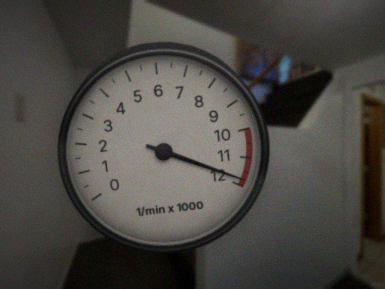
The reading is 11750 rpm
